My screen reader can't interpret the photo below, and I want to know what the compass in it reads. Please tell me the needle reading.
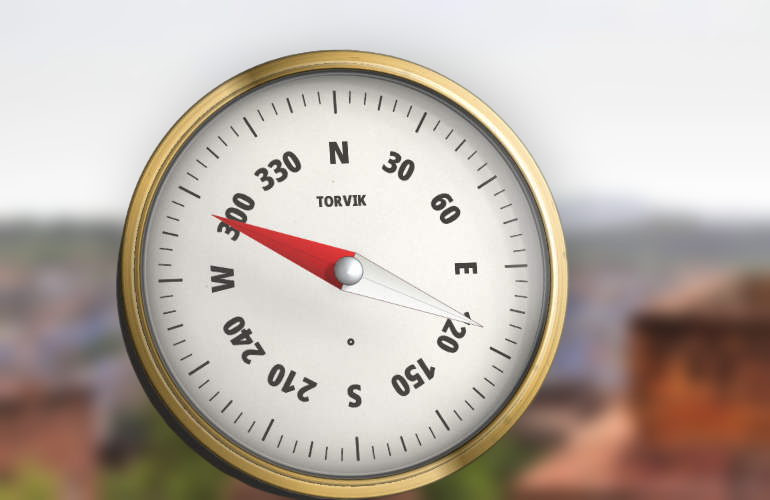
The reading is 295 °
